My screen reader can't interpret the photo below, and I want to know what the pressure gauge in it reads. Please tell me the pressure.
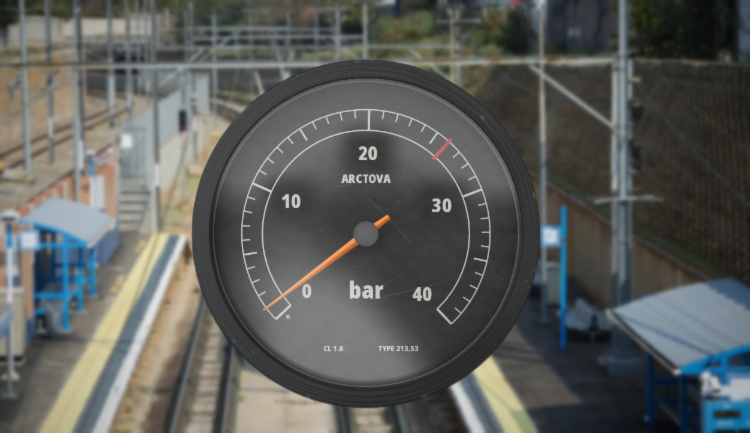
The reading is 1 bar
